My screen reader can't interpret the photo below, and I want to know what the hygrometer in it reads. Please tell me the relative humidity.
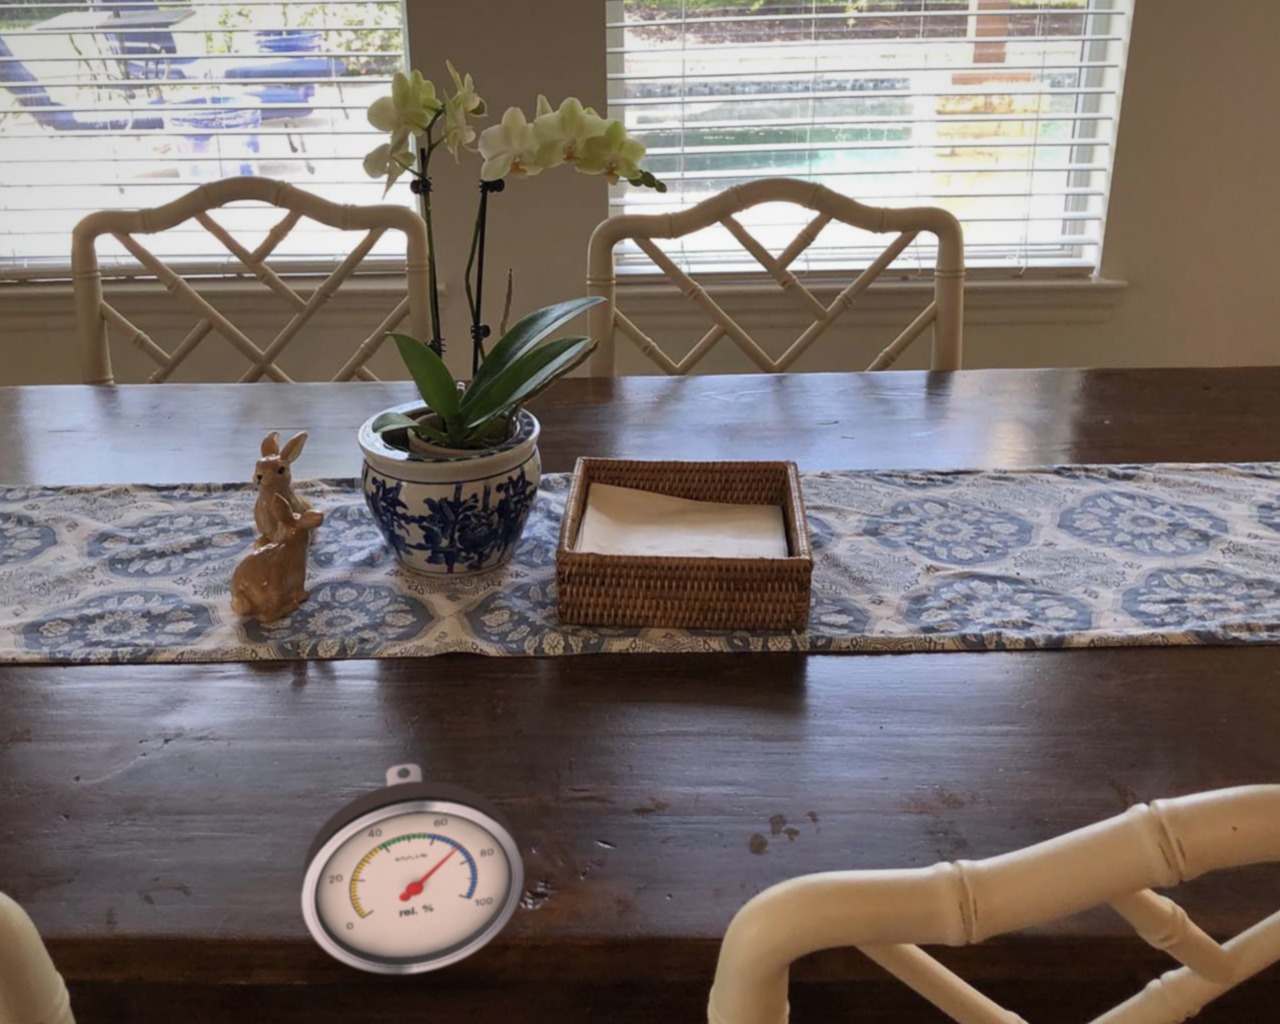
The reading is 70 %
